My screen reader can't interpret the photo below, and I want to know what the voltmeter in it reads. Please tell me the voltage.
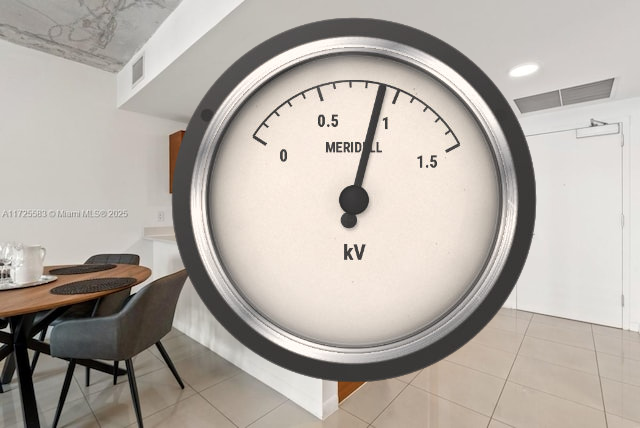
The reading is 0.9 kV
